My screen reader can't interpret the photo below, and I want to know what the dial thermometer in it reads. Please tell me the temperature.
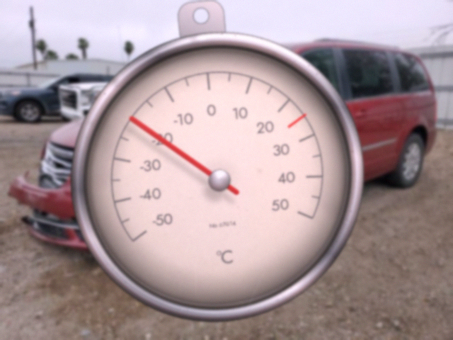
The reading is -20 °C
